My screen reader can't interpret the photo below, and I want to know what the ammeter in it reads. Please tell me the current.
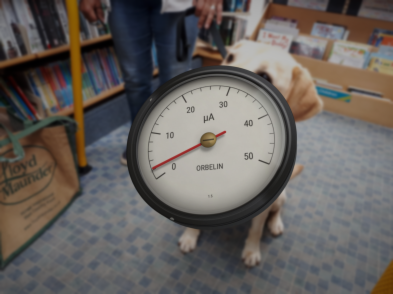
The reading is 2 µA
